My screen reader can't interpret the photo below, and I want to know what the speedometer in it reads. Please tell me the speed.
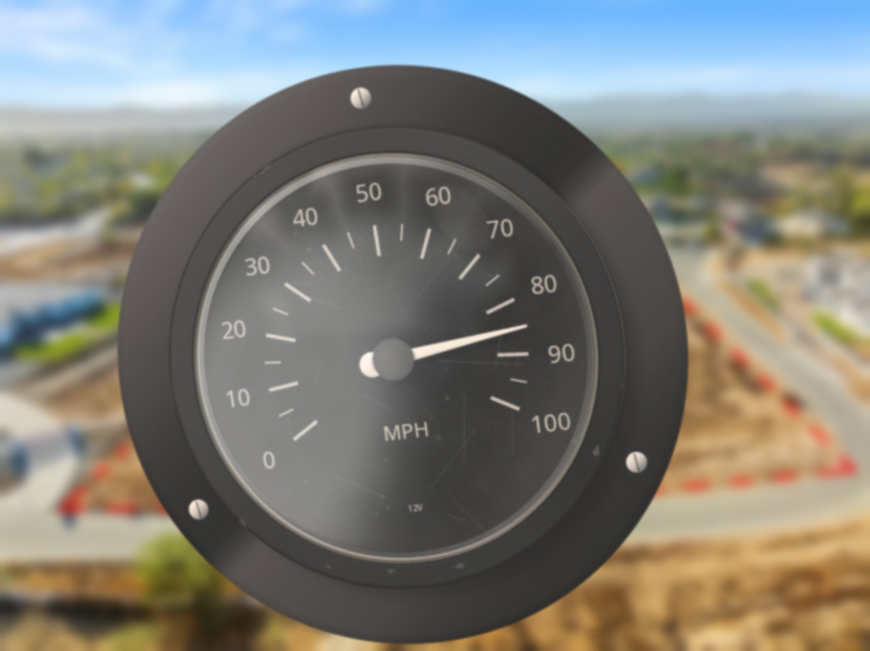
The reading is 85 mph
